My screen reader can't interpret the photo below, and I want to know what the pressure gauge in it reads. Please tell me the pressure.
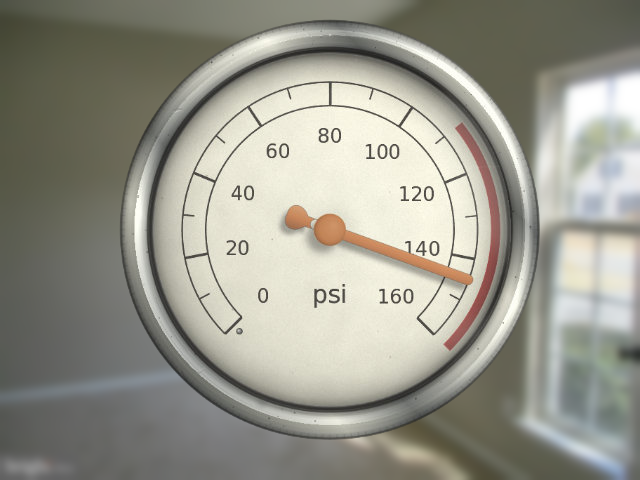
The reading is 145 psi
